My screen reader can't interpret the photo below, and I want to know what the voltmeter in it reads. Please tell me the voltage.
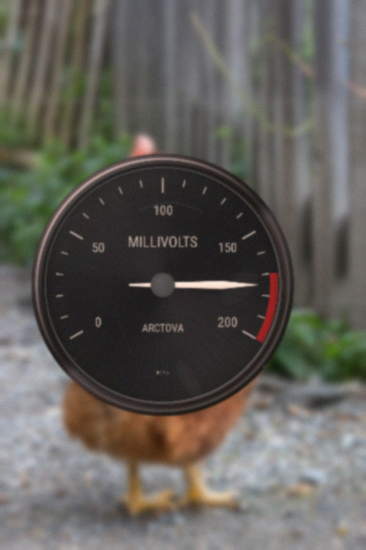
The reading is 175 mV
